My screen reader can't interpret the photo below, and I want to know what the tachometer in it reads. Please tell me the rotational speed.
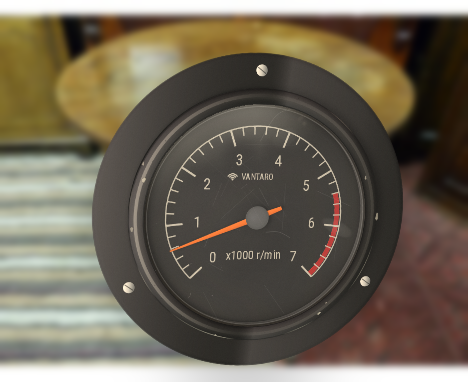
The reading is 600 rpm
